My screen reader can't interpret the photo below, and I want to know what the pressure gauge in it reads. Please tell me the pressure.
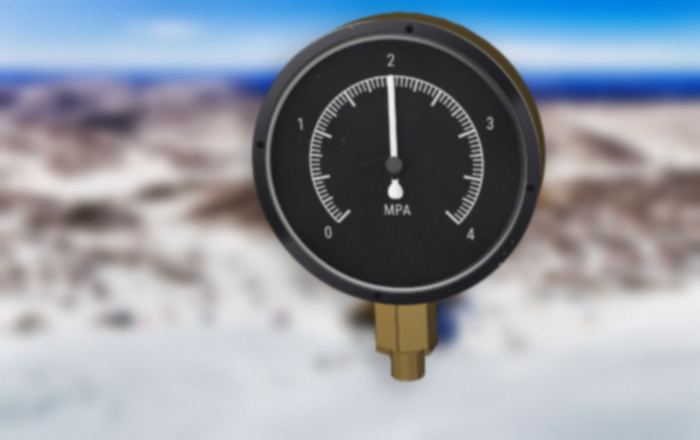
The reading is 2 MPa
